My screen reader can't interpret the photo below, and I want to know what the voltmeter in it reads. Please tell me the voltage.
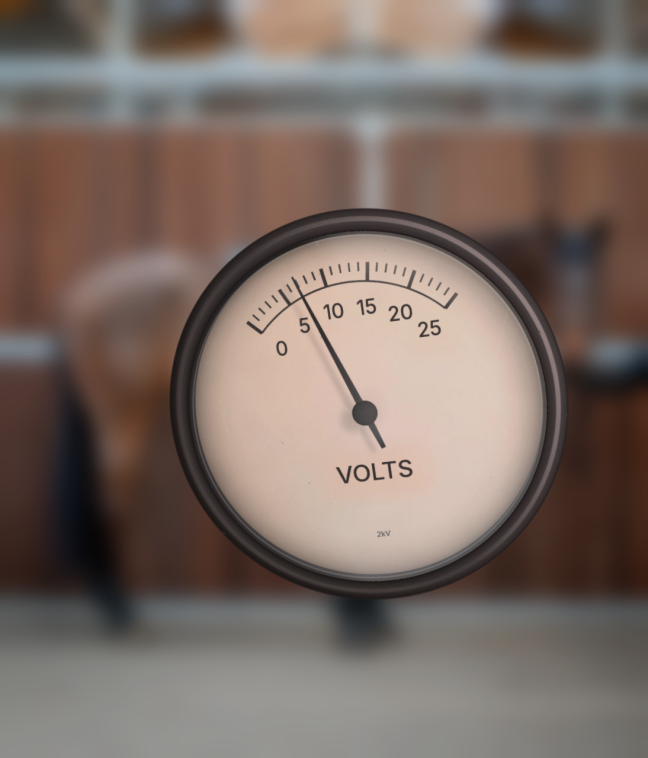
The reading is 7 V
